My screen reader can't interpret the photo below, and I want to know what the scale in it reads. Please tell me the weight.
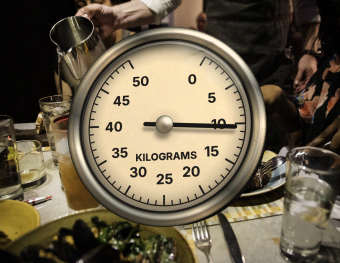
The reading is 10.5 kg
